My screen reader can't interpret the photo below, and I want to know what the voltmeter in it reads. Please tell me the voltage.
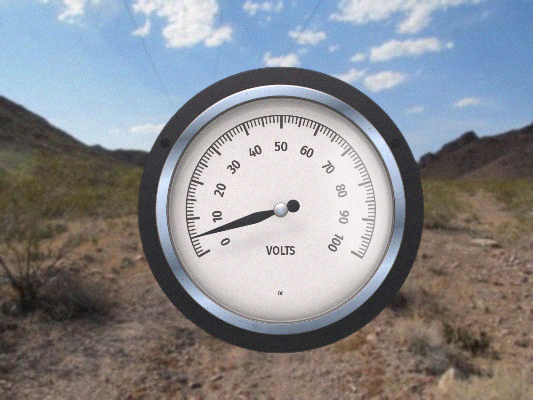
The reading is 5 V
